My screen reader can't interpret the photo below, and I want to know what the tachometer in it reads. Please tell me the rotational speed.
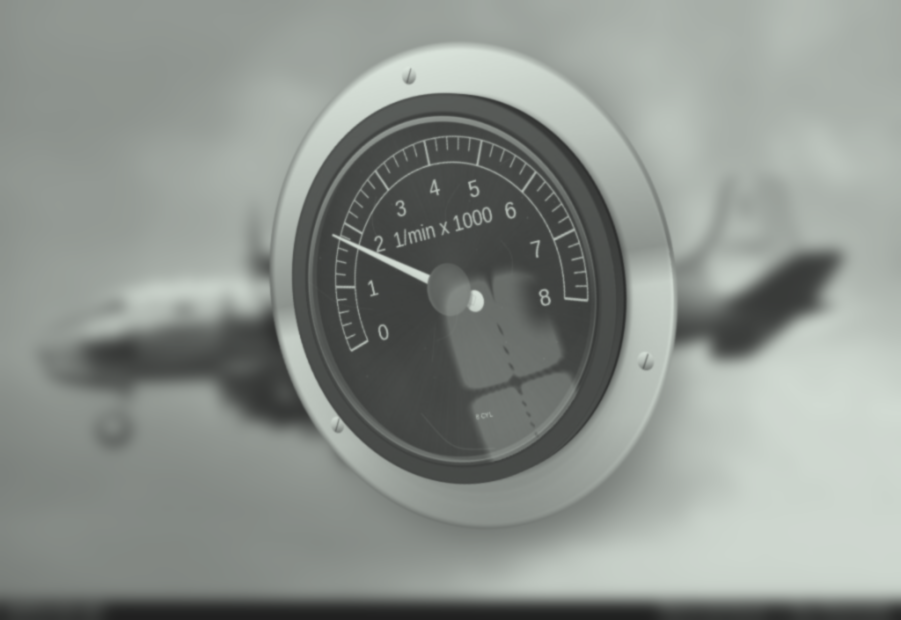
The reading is 1800 rpm
